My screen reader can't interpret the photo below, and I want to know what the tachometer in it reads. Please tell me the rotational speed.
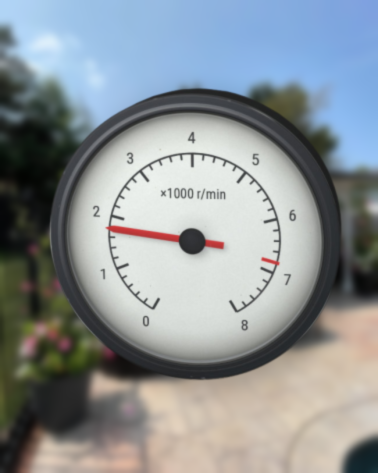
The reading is 1800 rpm
